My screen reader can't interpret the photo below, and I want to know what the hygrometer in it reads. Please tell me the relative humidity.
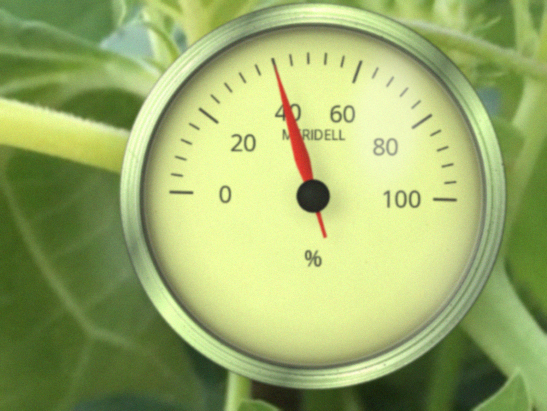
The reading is 40 %
